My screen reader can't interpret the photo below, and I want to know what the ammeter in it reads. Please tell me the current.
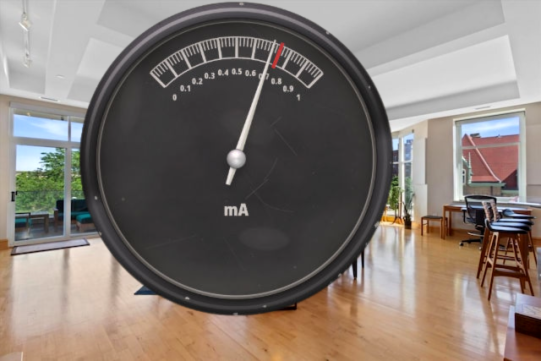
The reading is 0.7 mA
